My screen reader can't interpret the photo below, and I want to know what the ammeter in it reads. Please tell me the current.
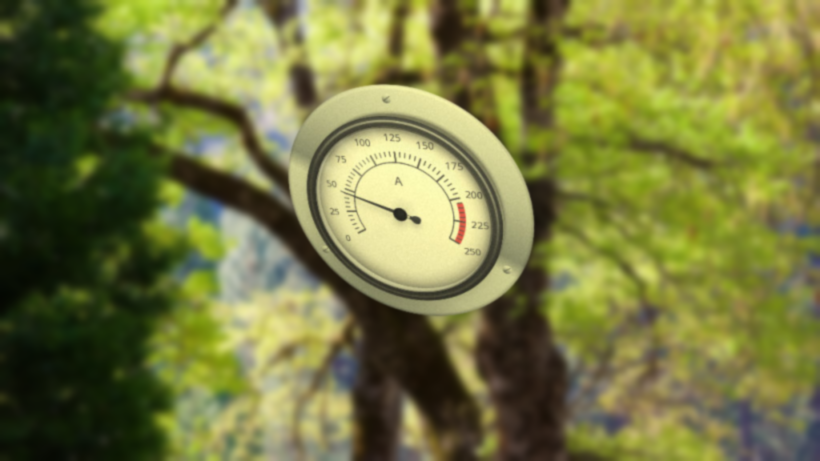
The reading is 50 A
